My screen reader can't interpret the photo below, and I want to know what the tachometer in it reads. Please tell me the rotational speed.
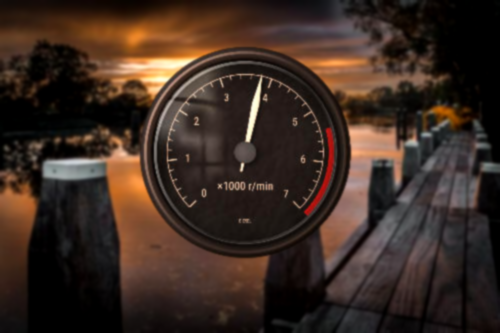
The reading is 3800 rpm
